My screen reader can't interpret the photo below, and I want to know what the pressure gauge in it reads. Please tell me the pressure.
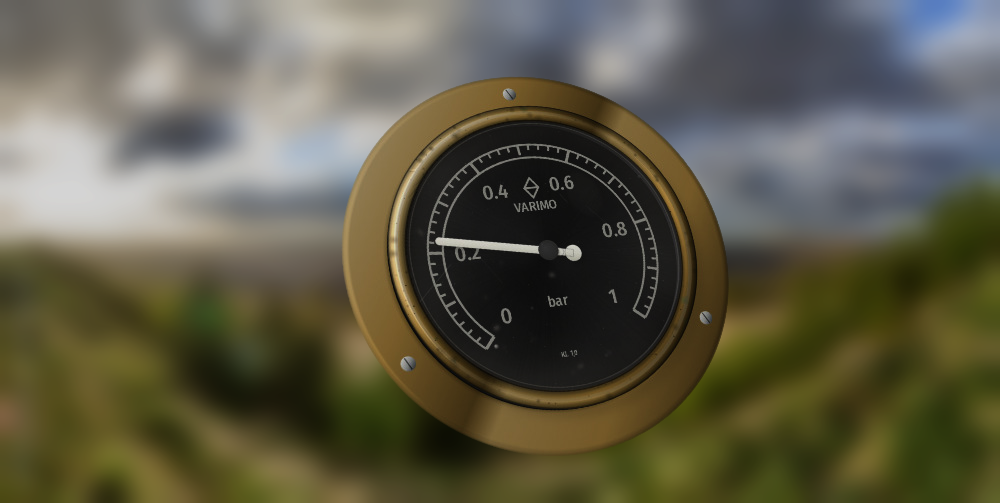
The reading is 0.22 bar
